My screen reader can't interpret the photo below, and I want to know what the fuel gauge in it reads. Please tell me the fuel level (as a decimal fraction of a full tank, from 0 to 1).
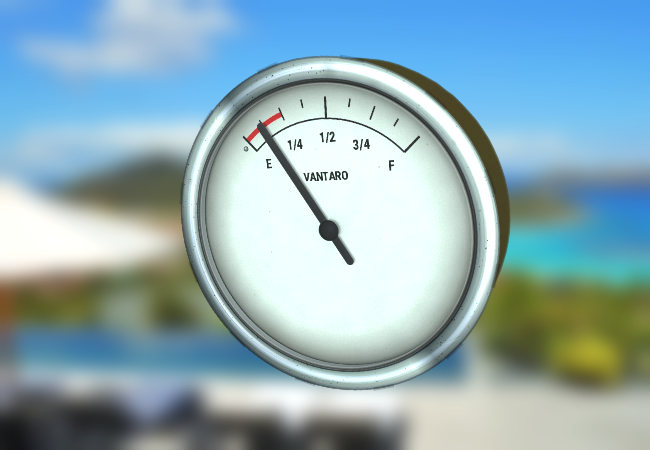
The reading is 0.125
